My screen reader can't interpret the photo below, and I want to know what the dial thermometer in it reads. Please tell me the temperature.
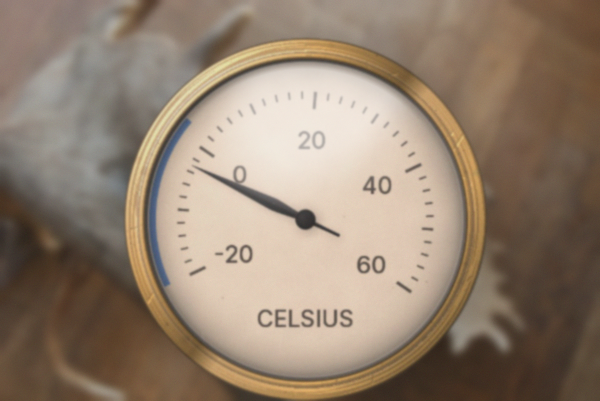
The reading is -3 °C
